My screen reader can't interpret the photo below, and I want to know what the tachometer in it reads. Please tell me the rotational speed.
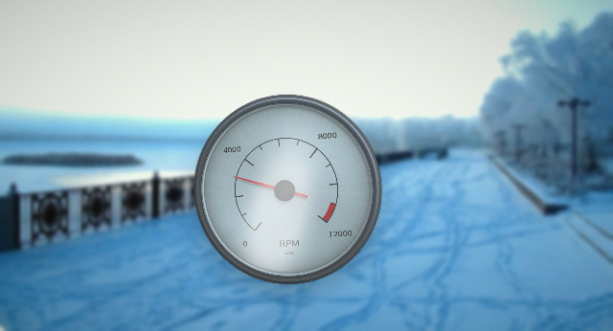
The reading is 3000 rpm
